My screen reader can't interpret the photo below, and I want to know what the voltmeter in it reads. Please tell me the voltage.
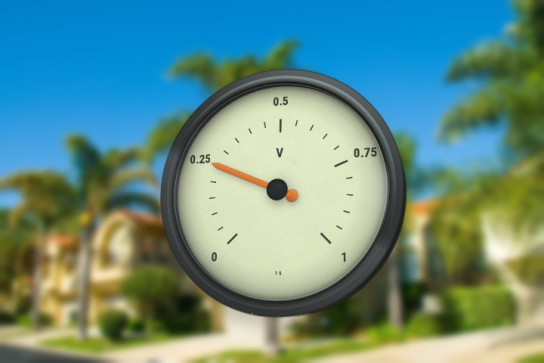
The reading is 0.25 V
